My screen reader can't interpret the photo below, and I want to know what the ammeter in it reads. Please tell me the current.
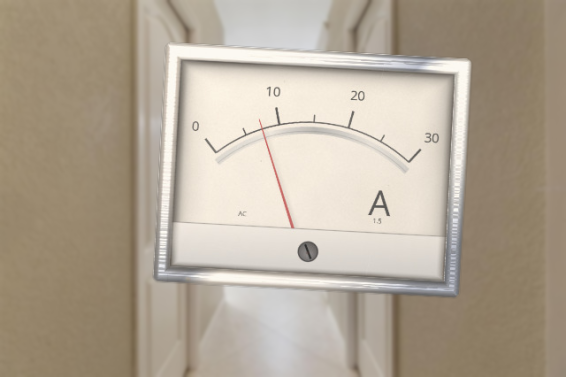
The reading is 7.5 A
